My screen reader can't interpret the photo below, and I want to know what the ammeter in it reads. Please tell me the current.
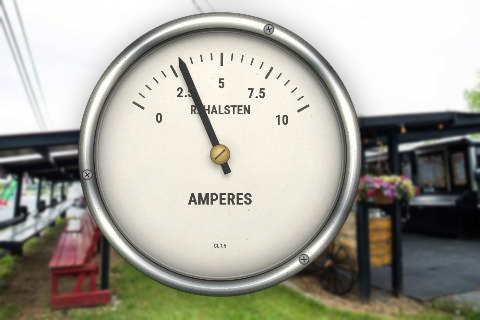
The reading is 3 A
